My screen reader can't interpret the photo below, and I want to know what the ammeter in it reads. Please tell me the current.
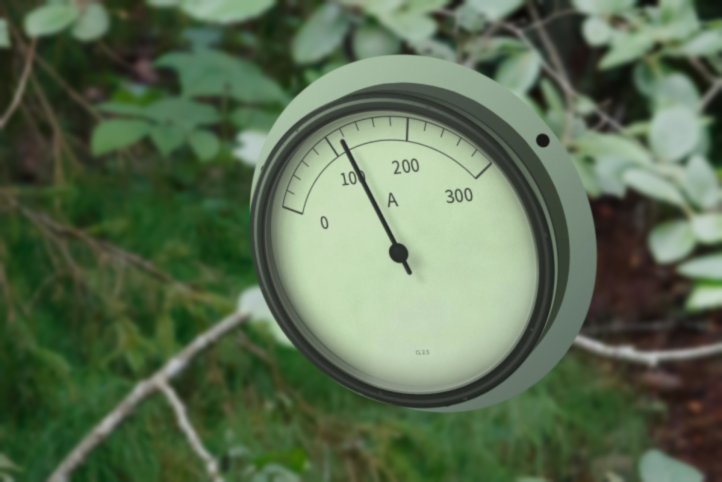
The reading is 120 A
